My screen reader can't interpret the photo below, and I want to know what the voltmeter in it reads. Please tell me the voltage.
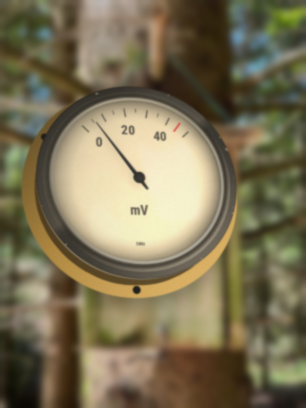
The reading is 5 mV
